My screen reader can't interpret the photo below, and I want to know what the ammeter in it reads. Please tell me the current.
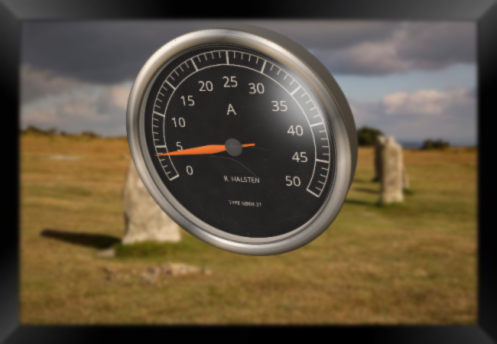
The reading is 4 A
